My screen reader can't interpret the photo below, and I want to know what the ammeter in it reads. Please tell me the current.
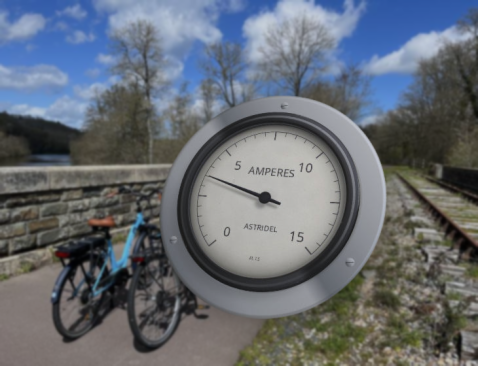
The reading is 3.5 A
